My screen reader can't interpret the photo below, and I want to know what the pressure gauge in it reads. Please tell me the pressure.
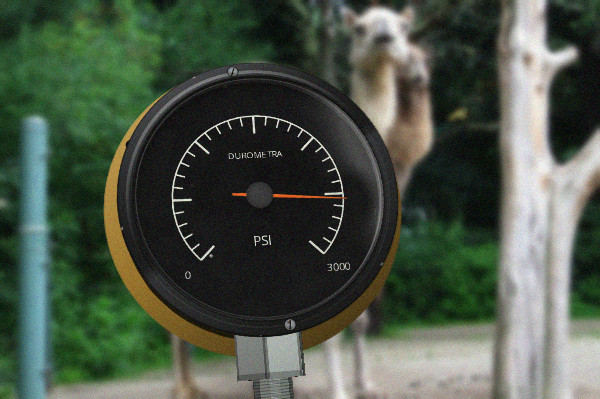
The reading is 2550 psi
